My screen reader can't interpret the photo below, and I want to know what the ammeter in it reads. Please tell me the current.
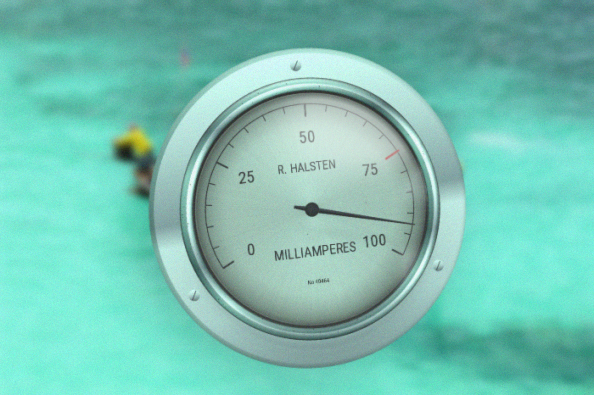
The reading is 92.5 mA
